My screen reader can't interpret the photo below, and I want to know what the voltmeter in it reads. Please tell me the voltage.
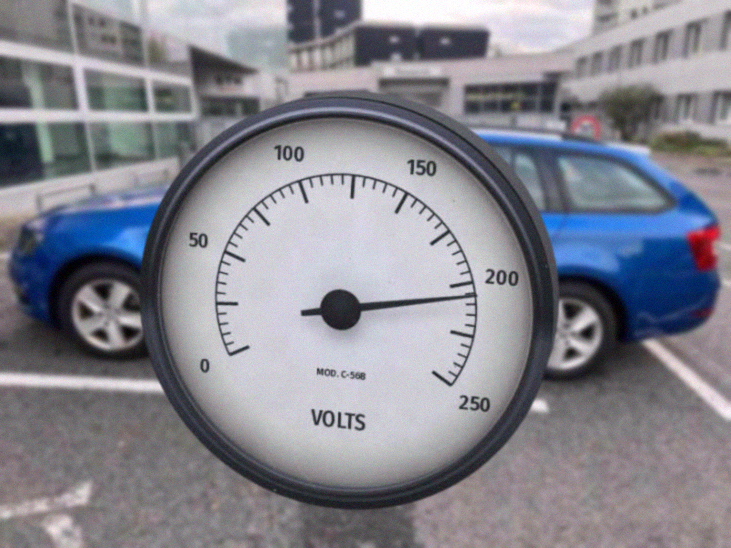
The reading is 205 V
